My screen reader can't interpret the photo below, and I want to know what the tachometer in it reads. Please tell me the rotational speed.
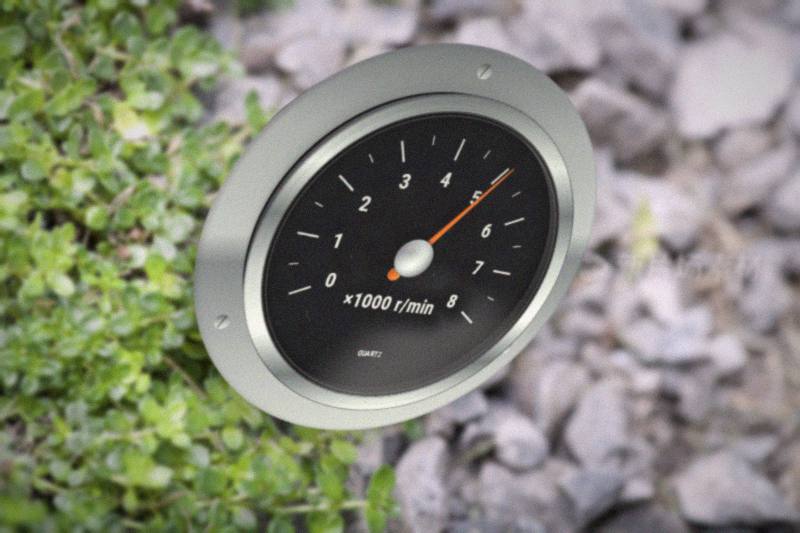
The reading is 5000 rpm
